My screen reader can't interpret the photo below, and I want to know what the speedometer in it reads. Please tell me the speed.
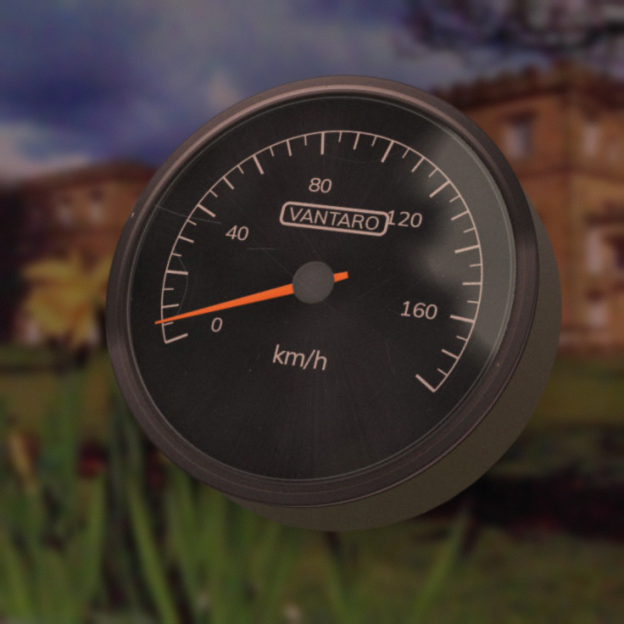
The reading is 5 km/h
